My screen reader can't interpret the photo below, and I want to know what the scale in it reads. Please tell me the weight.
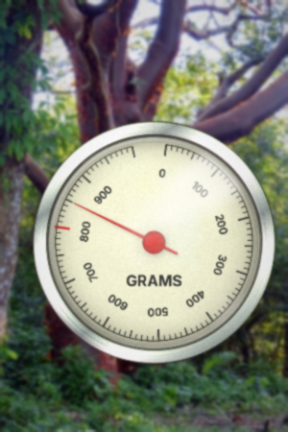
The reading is 850 g
